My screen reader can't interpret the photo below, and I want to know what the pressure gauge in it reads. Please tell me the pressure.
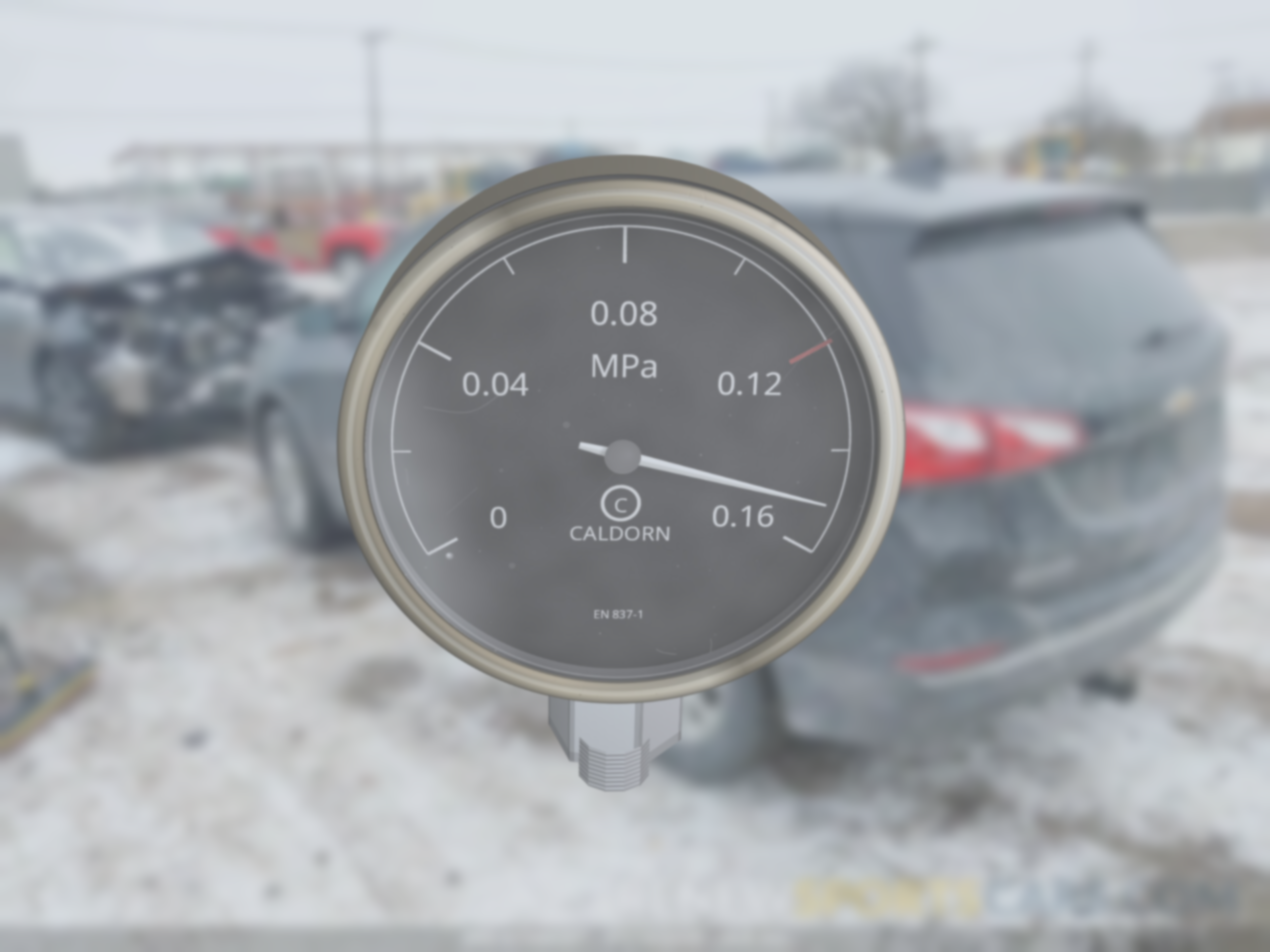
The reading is 0.15 MPa
